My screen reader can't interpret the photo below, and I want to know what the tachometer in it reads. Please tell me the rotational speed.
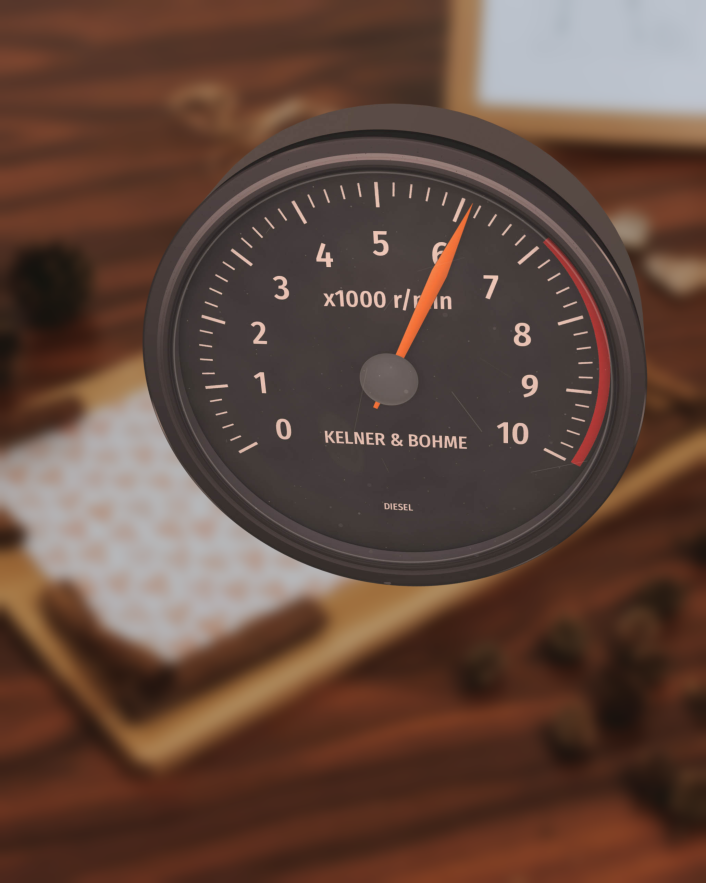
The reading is 6100 rpm
